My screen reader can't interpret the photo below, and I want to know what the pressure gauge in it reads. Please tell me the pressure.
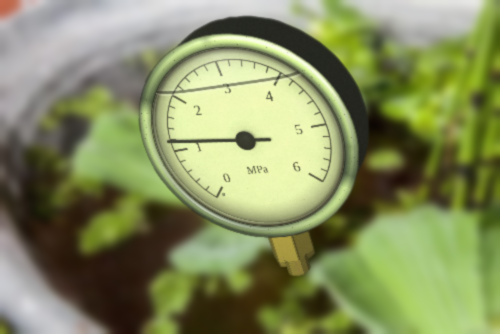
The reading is 1.2 MPa
